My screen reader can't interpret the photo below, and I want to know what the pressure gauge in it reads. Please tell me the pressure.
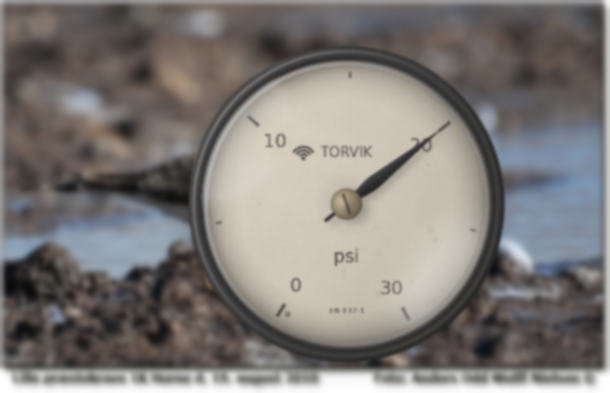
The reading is 20 psi
